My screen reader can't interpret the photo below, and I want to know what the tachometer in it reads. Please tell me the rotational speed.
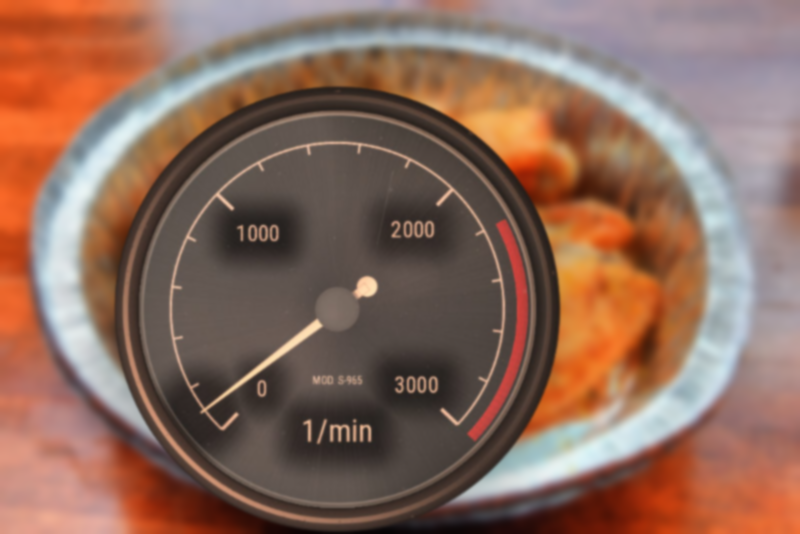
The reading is 100 rpm
